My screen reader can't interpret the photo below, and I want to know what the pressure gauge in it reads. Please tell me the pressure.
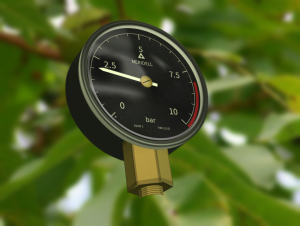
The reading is 2 bar
